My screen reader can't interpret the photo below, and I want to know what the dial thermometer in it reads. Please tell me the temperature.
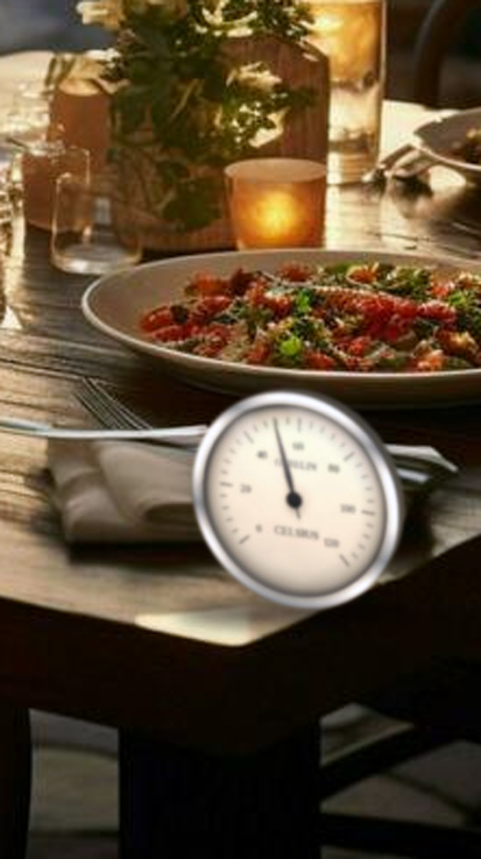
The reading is 52 °C
